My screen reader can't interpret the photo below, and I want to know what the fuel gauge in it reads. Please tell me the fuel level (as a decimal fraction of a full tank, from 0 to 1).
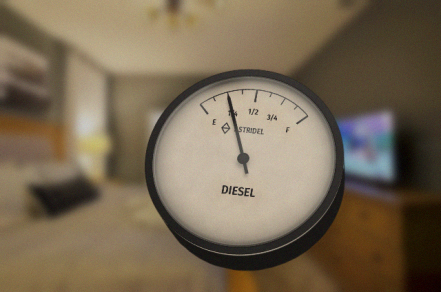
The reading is 0.25
